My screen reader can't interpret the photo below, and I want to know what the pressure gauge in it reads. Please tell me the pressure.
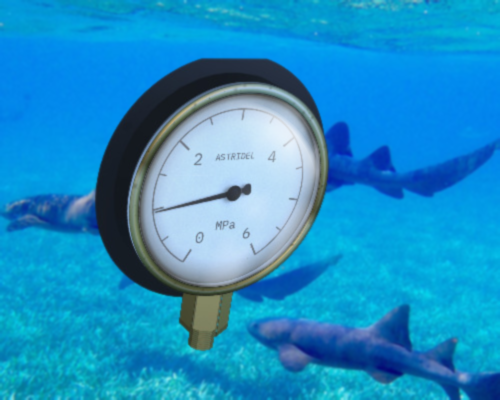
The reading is 1 MPa
